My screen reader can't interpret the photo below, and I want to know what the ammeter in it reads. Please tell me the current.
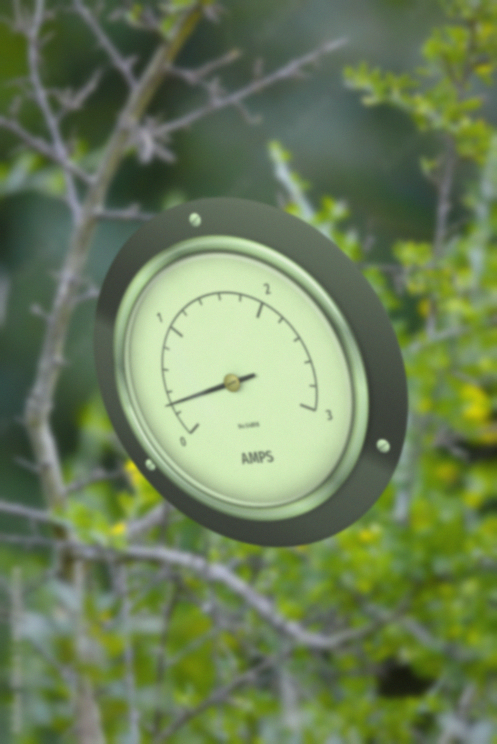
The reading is 0.3 A
